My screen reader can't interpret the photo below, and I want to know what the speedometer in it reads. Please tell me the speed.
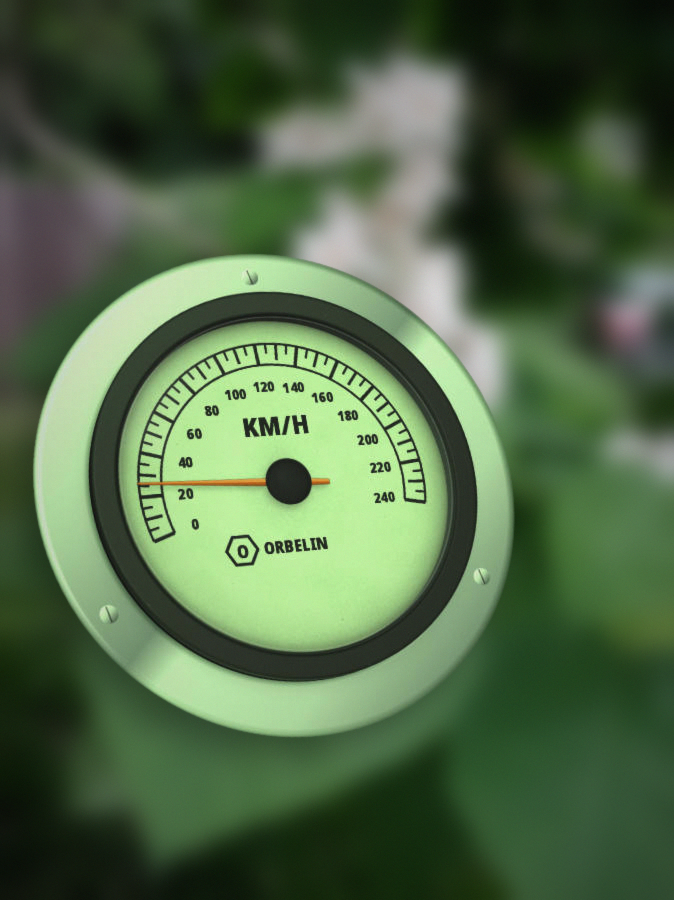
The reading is 25 km/h
